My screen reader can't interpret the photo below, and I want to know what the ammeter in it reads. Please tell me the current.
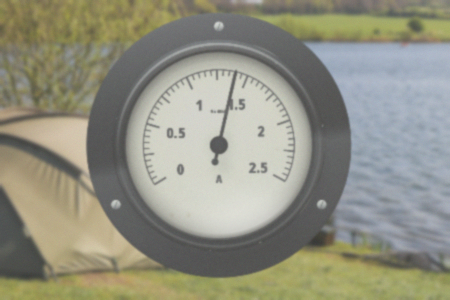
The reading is 1.4 A
